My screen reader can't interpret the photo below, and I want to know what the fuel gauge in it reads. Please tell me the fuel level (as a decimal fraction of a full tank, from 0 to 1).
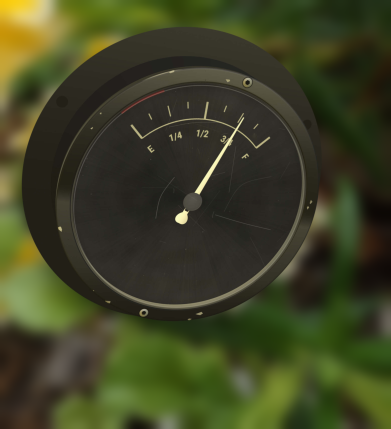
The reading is 0.75
